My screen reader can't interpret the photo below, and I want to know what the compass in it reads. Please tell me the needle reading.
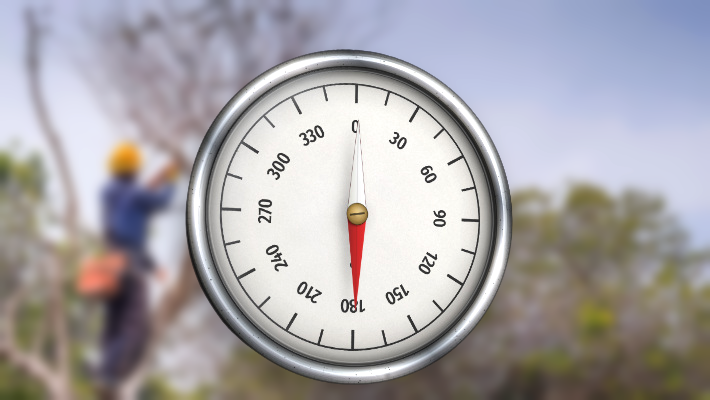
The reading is 180 °
